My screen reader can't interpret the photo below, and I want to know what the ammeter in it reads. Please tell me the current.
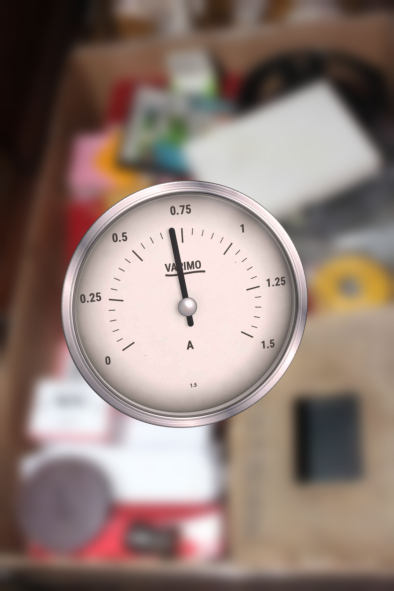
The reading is 0.7 A
